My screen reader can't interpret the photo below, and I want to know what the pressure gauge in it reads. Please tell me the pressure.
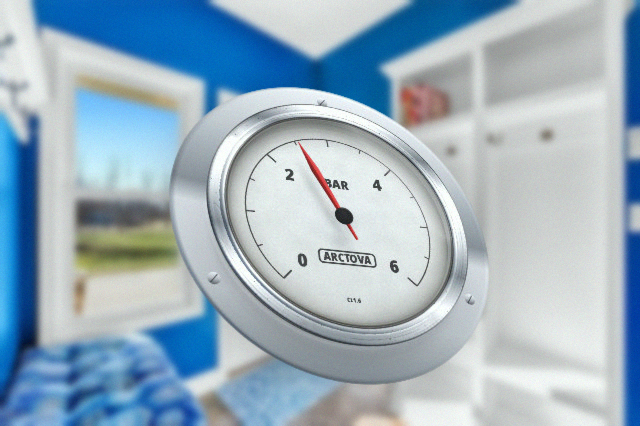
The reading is 2.5 bar
